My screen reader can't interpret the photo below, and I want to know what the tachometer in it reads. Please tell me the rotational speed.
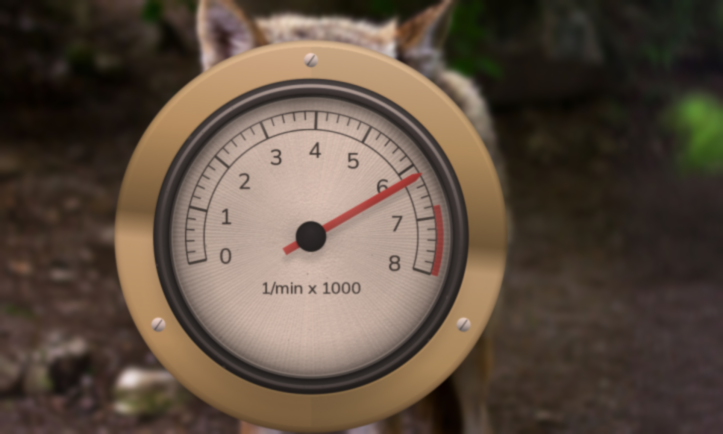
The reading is 6200 rpm
